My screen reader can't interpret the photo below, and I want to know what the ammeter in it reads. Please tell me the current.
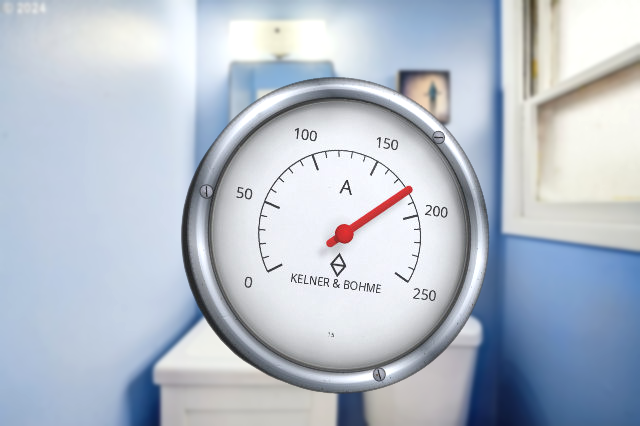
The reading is 180 A
